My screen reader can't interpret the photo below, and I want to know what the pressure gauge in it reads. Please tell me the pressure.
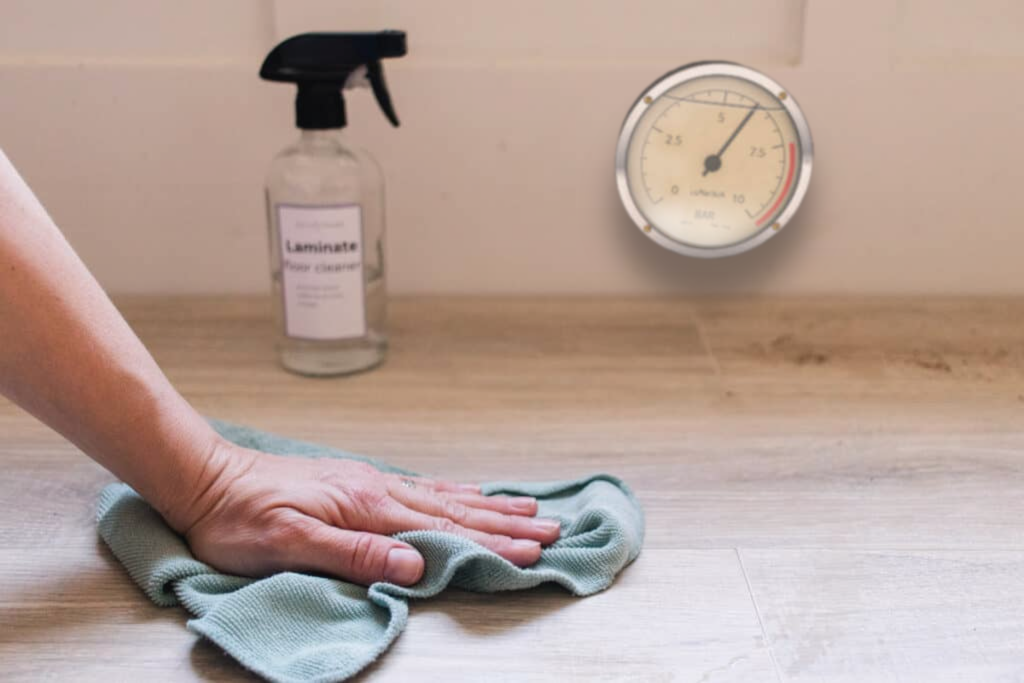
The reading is 6 bar
